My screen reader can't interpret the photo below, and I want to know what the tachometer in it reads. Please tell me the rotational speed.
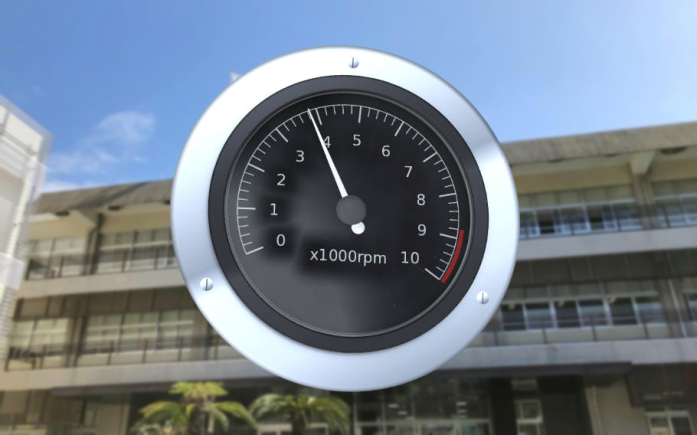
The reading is 3800 rpm
